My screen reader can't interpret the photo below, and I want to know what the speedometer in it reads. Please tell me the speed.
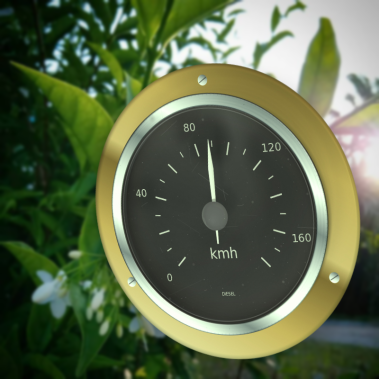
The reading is 90 km/h
